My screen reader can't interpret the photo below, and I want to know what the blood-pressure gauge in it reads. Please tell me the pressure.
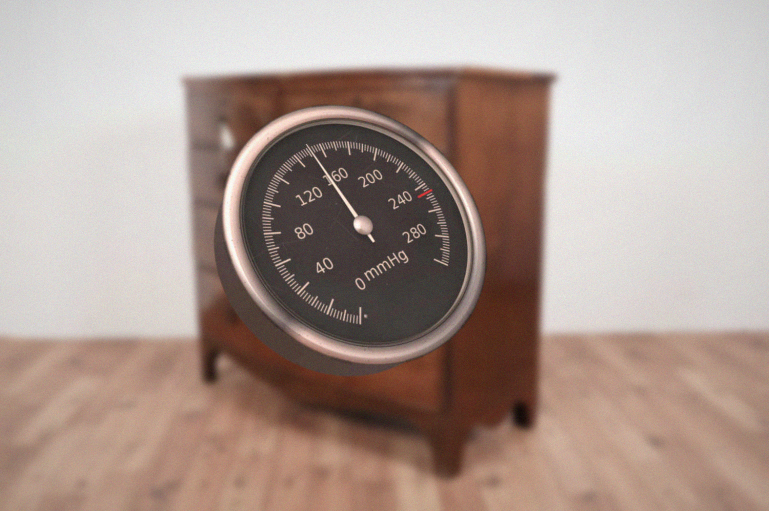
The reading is 150 mmHg
